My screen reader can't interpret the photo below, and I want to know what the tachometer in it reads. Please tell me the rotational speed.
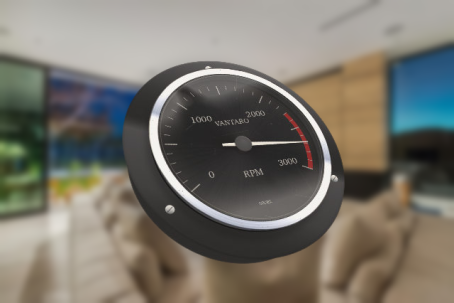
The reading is 2700 rpm
